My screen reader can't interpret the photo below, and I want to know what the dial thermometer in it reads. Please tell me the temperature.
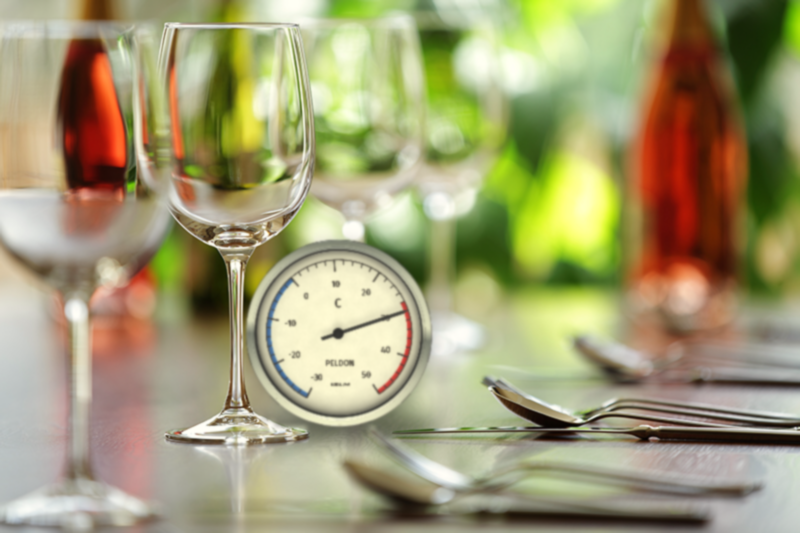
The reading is 30 °C
